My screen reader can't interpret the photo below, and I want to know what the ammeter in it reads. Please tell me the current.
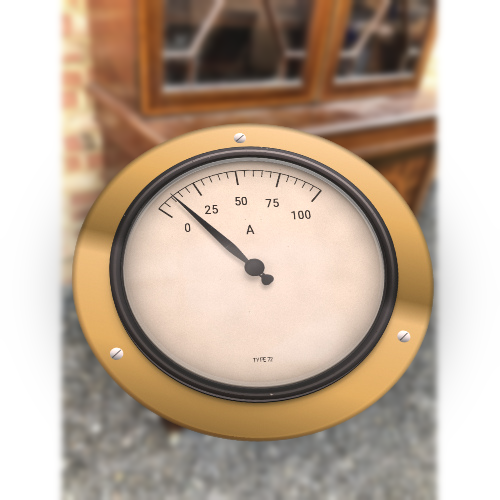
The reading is 10 A
